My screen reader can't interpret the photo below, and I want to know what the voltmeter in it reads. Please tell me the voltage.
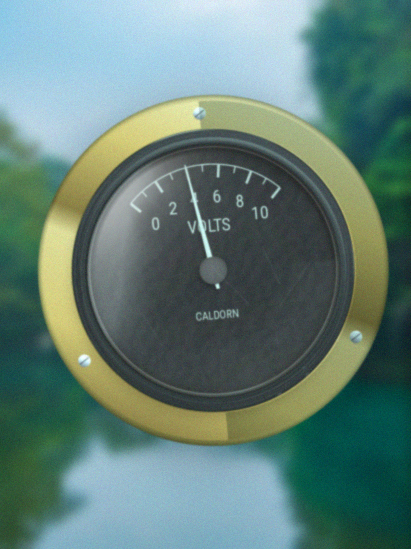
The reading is 4 V
